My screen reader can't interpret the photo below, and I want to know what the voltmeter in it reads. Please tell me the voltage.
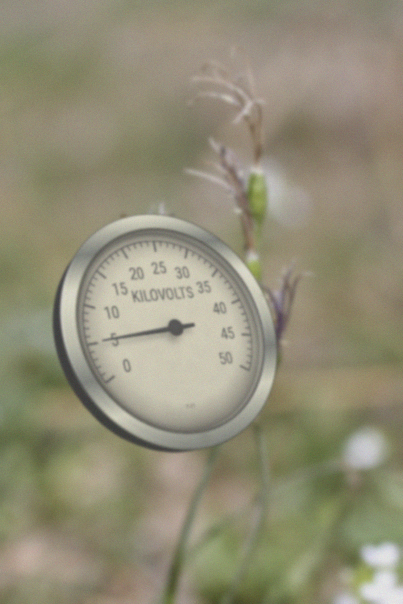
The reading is 5 kV
